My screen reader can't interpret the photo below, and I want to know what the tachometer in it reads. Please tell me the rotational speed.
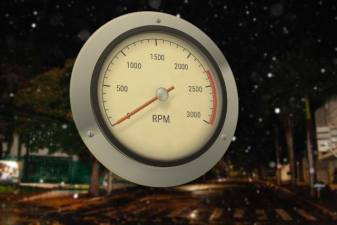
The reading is 0 rpm
